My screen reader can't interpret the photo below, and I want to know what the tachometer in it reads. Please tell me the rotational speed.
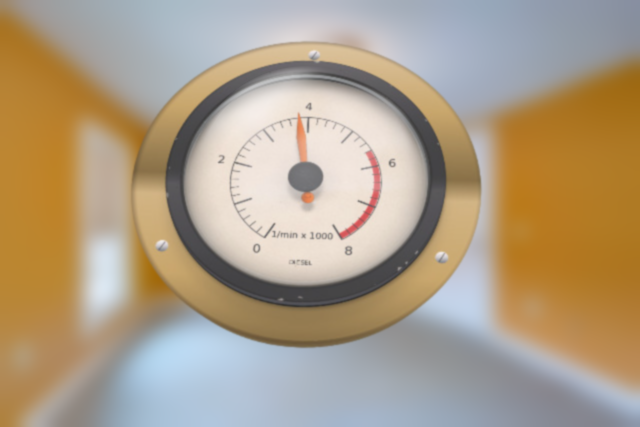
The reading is 3800 rpm
